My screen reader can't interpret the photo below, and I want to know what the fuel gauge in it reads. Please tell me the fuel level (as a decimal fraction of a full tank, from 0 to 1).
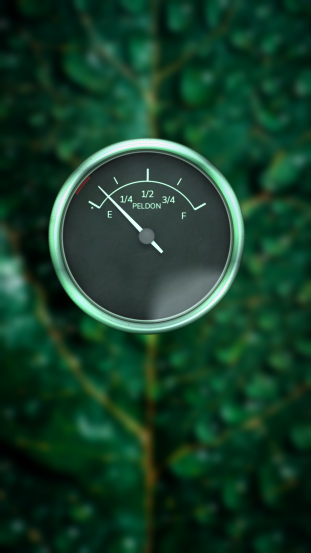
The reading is 0.125
